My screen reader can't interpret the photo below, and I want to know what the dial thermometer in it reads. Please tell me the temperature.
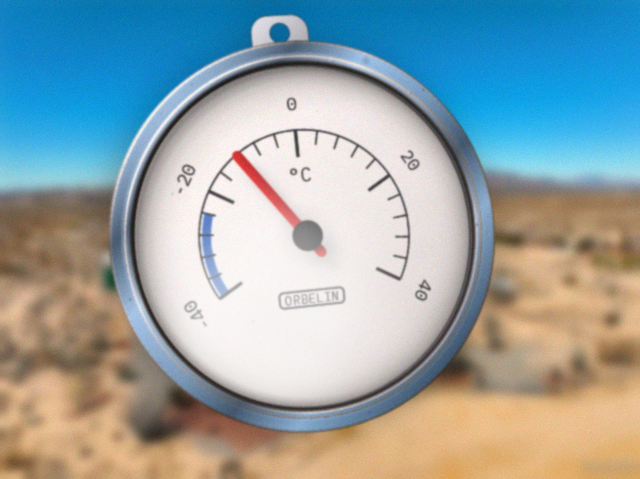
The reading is -12 °C
